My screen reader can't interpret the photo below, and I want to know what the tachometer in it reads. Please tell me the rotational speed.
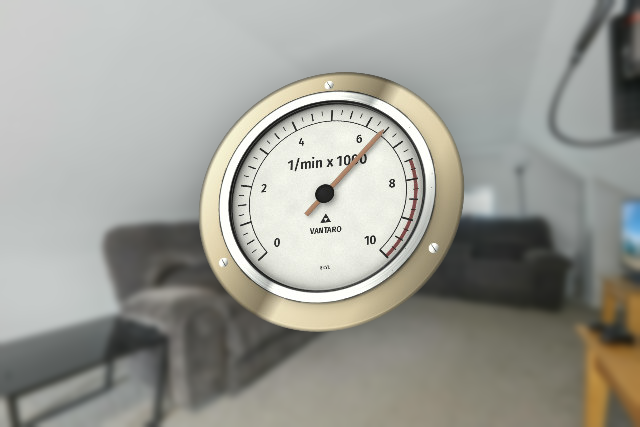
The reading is 6500 rpm
